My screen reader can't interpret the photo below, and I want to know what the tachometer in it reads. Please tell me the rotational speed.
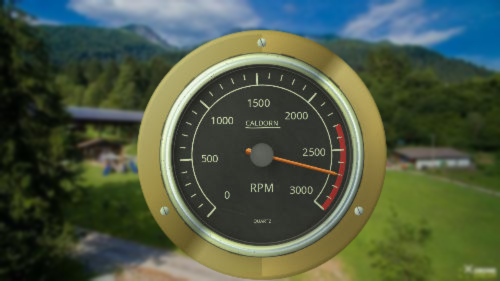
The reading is 2700 rpm
